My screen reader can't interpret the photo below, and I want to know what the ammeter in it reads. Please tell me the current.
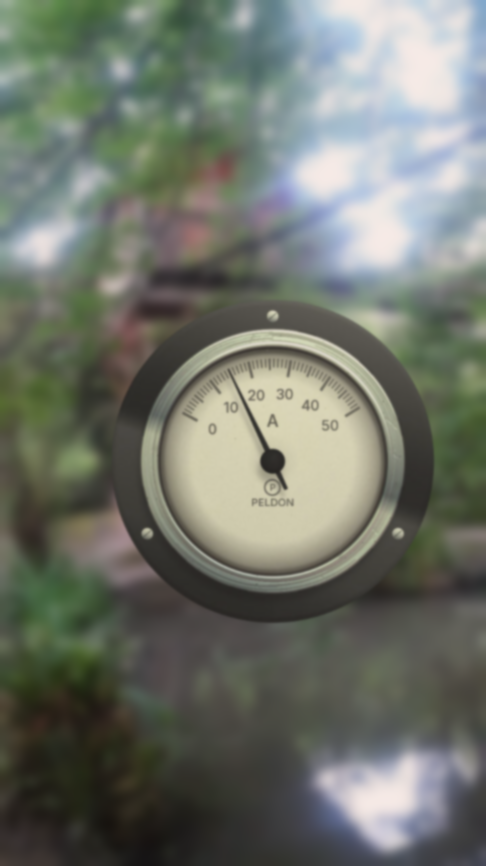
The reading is 15 A
